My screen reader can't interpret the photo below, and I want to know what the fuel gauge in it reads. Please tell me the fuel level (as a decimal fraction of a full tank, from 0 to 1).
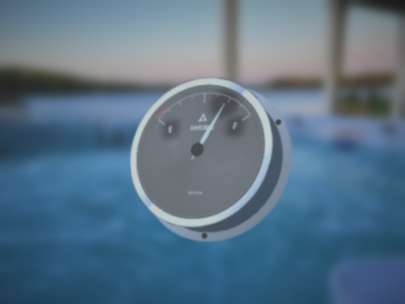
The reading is 0.75
